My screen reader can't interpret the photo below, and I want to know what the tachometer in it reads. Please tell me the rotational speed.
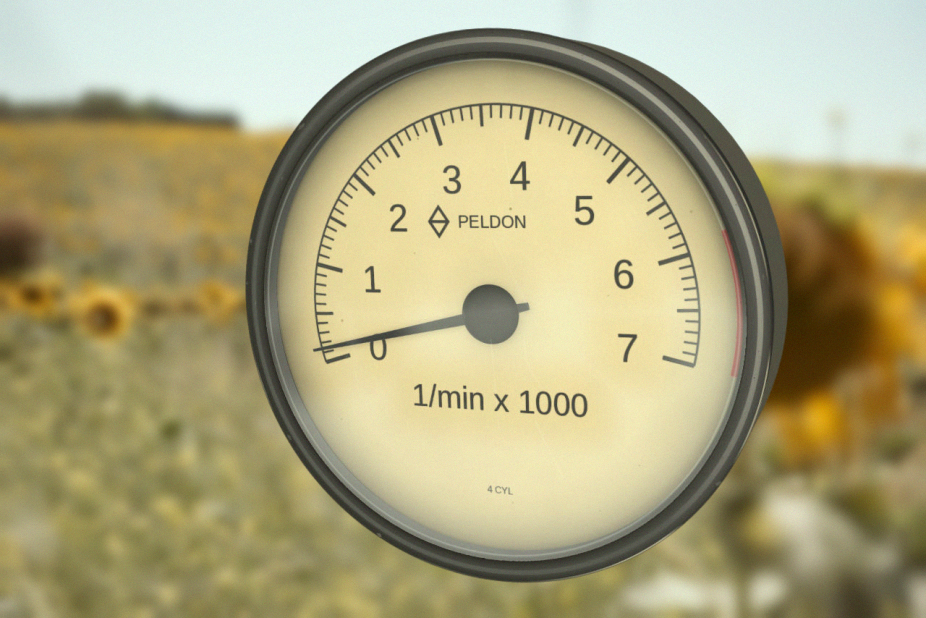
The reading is 150 rpm
